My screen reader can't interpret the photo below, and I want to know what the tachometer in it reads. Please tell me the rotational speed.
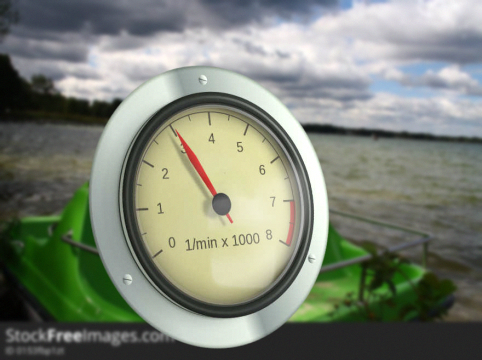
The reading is 3000 rpm
